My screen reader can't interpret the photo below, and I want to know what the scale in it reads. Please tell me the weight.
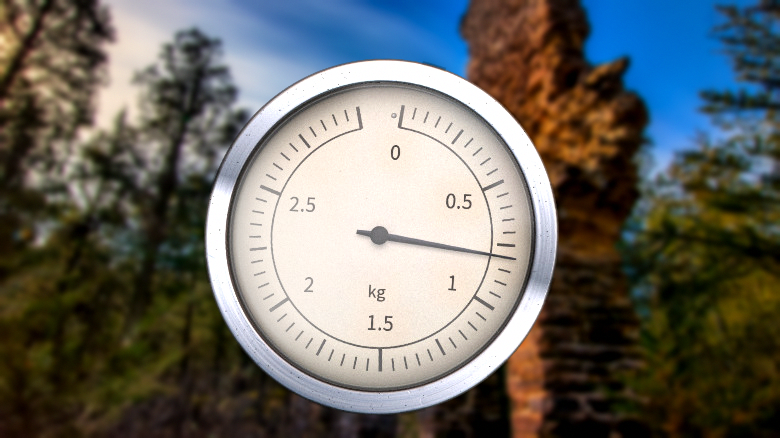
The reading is 0.8 kg
